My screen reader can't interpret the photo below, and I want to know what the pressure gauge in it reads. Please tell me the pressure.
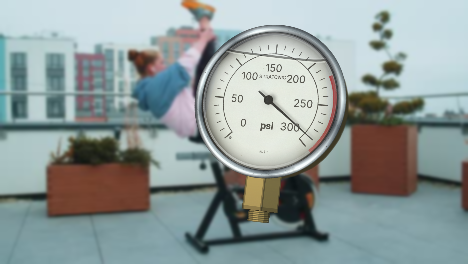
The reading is 290 psi
